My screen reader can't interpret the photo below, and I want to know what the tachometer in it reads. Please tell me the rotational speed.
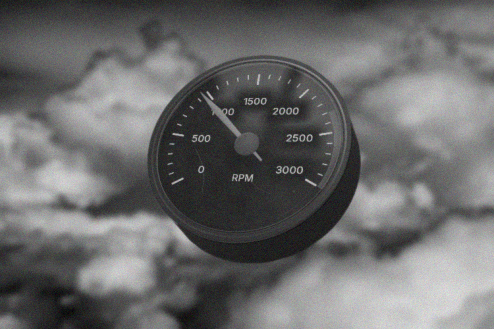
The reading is 950 rpm
